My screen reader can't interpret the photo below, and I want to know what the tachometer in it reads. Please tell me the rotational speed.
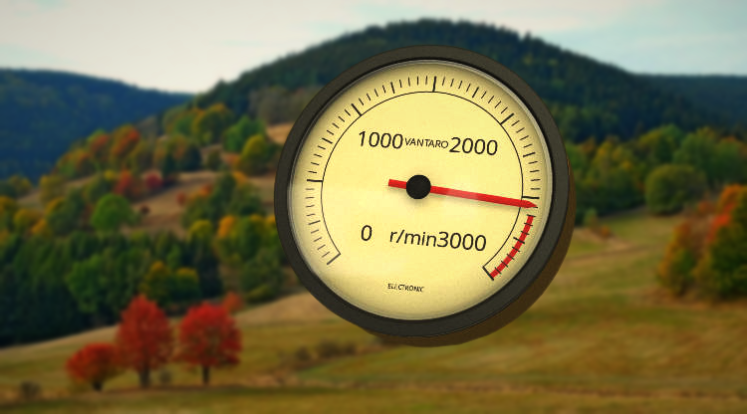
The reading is 2550 rpm
